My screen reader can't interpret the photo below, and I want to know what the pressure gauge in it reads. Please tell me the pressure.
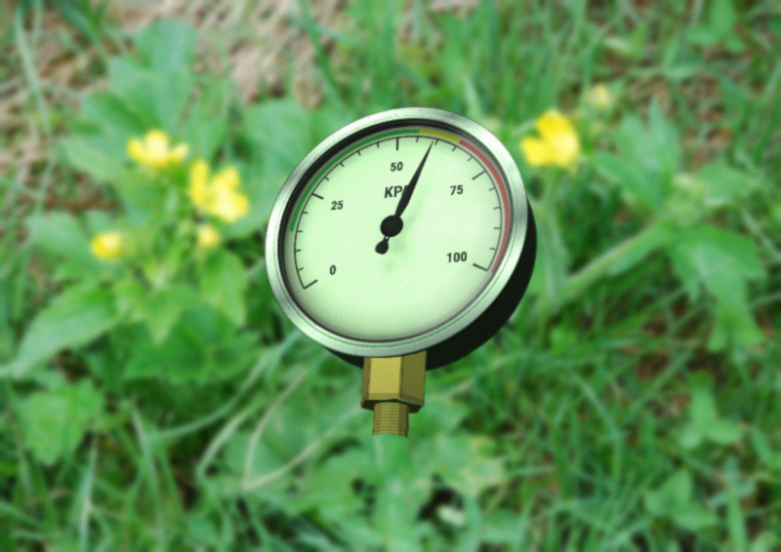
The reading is 60 kPa
